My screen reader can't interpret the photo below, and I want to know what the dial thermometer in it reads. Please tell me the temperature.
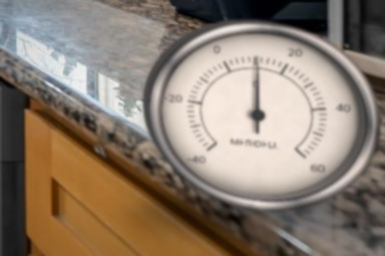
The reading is 10 °C
